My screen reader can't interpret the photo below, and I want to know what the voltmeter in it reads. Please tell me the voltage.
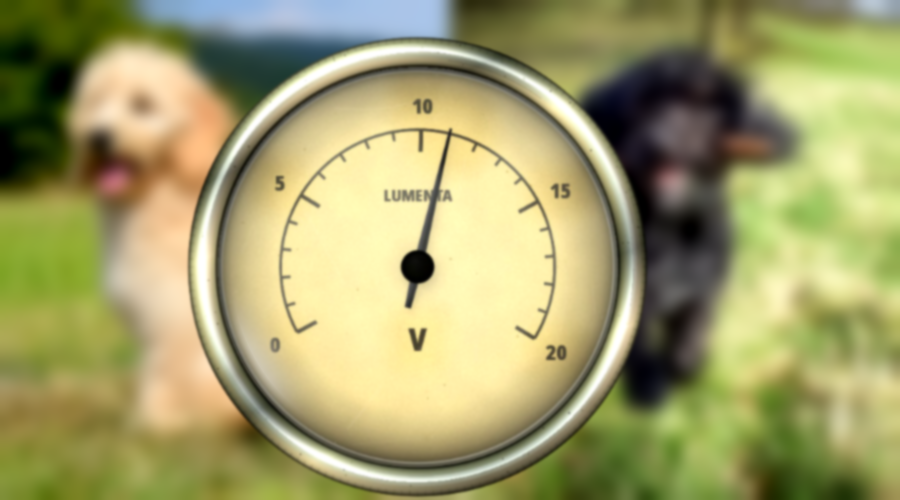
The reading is 11 V
